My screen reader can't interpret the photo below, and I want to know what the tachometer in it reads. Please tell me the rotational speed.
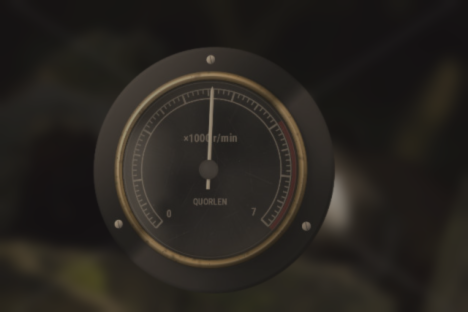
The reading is 3600 rpm
